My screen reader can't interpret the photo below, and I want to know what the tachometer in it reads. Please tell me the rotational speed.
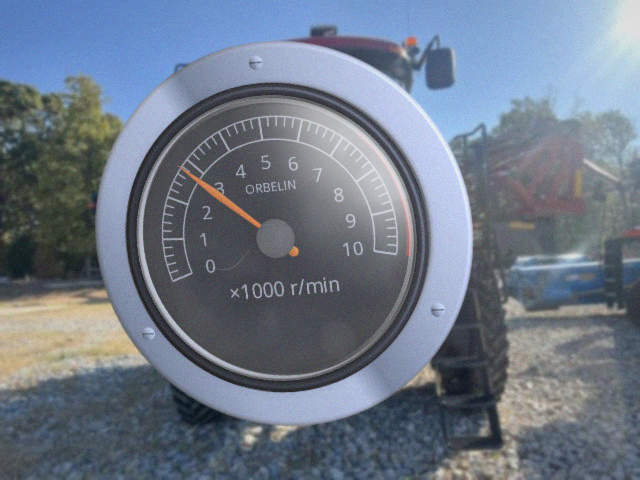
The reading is 2800 rpm
